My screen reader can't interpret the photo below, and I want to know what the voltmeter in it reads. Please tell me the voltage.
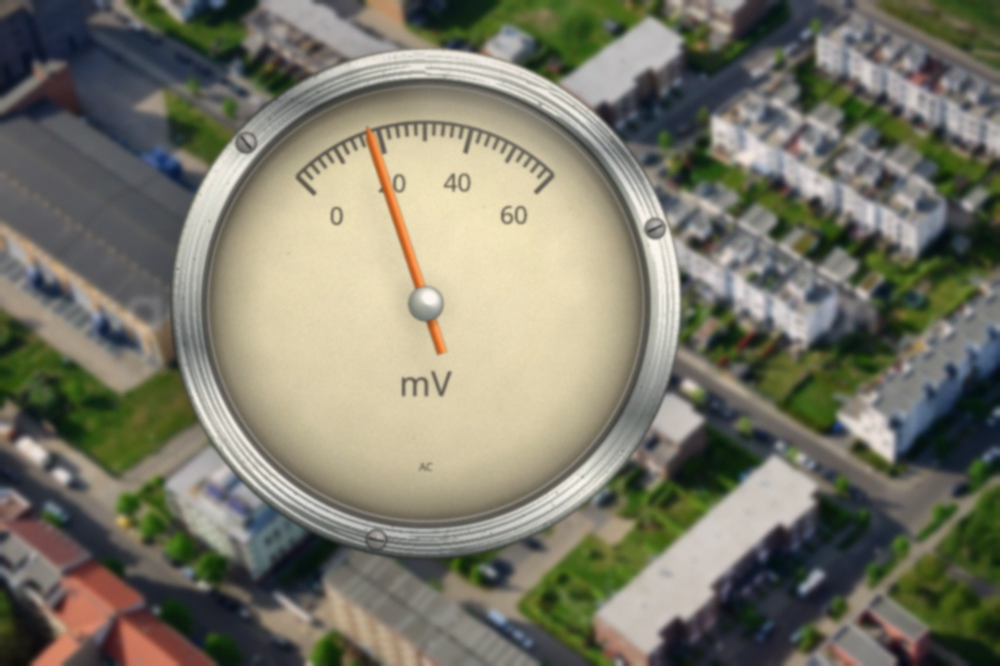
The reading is 18 mV
